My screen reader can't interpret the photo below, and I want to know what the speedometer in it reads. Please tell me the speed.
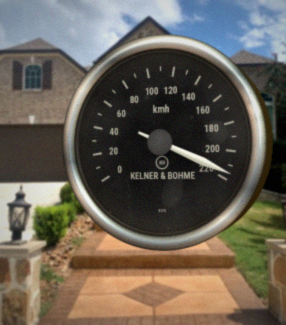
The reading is 215 km/h
